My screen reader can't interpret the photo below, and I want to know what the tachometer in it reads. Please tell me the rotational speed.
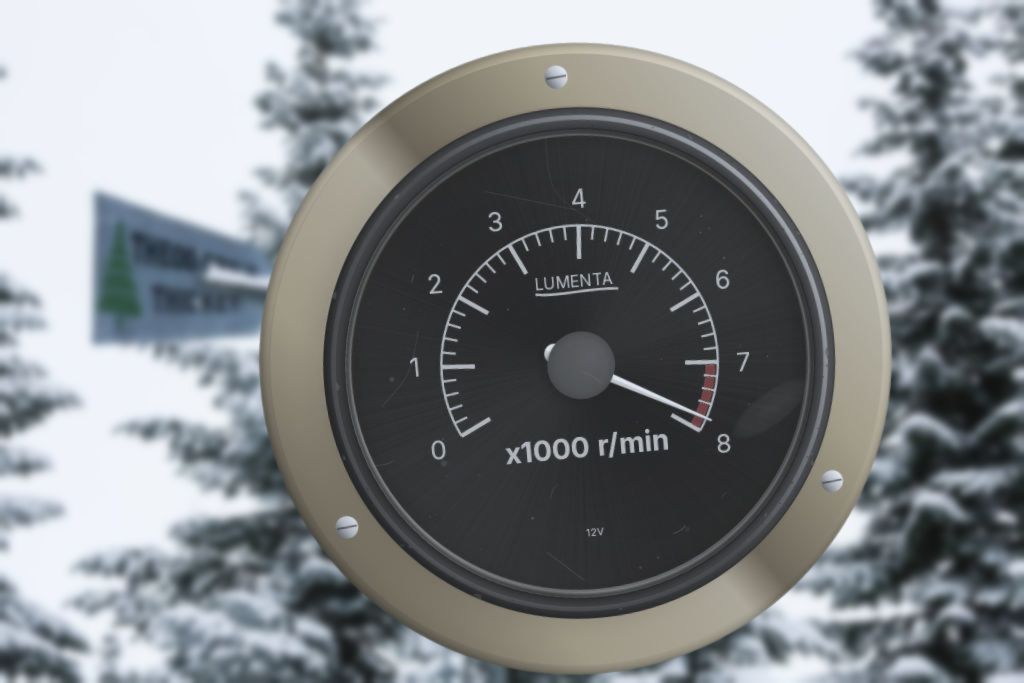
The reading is 7800 rpm
